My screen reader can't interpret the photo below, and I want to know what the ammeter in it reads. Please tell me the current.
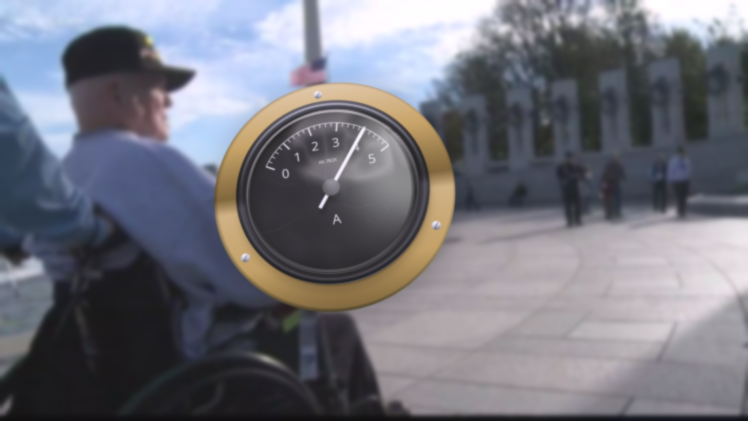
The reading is 4 A
